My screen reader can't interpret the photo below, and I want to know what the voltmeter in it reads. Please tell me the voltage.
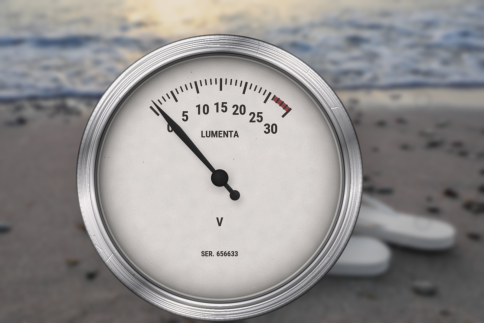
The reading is 1 V
